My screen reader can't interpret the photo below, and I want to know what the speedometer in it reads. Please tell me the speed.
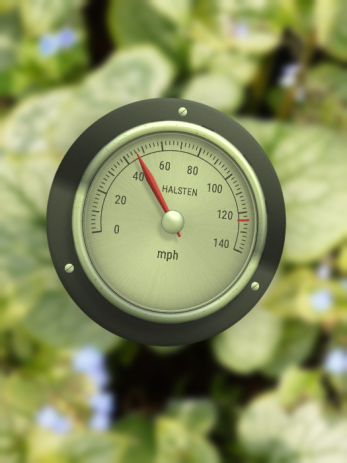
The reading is 46 mph
